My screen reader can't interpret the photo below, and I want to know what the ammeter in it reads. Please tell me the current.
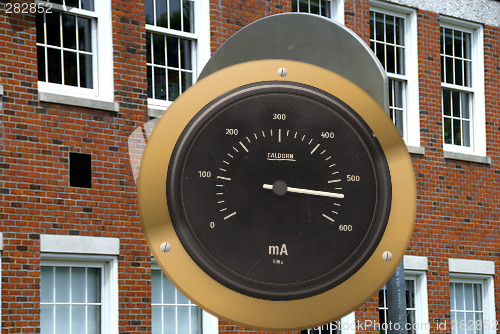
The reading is 540 mA
